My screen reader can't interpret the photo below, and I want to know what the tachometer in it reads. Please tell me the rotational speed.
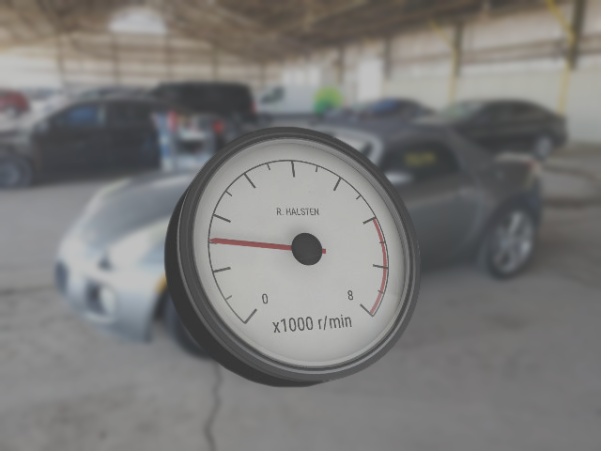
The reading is 1500 rpm
